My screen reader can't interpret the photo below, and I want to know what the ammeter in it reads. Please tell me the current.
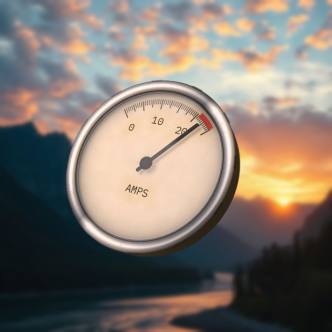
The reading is 22.5 A
